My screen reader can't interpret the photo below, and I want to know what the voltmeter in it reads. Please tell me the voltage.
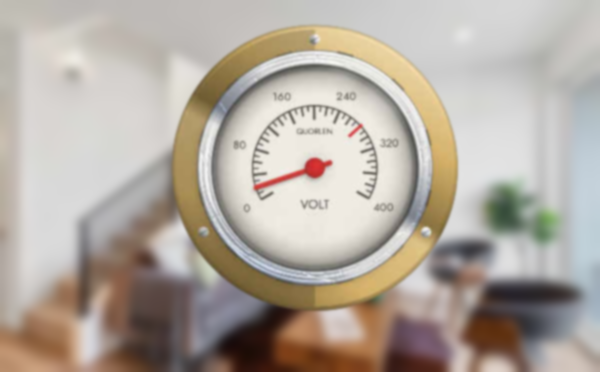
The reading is 20 V
